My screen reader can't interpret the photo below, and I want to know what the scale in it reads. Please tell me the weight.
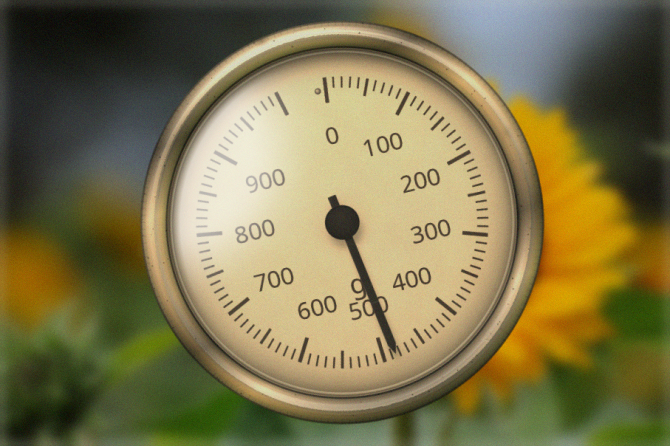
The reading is 485 g
